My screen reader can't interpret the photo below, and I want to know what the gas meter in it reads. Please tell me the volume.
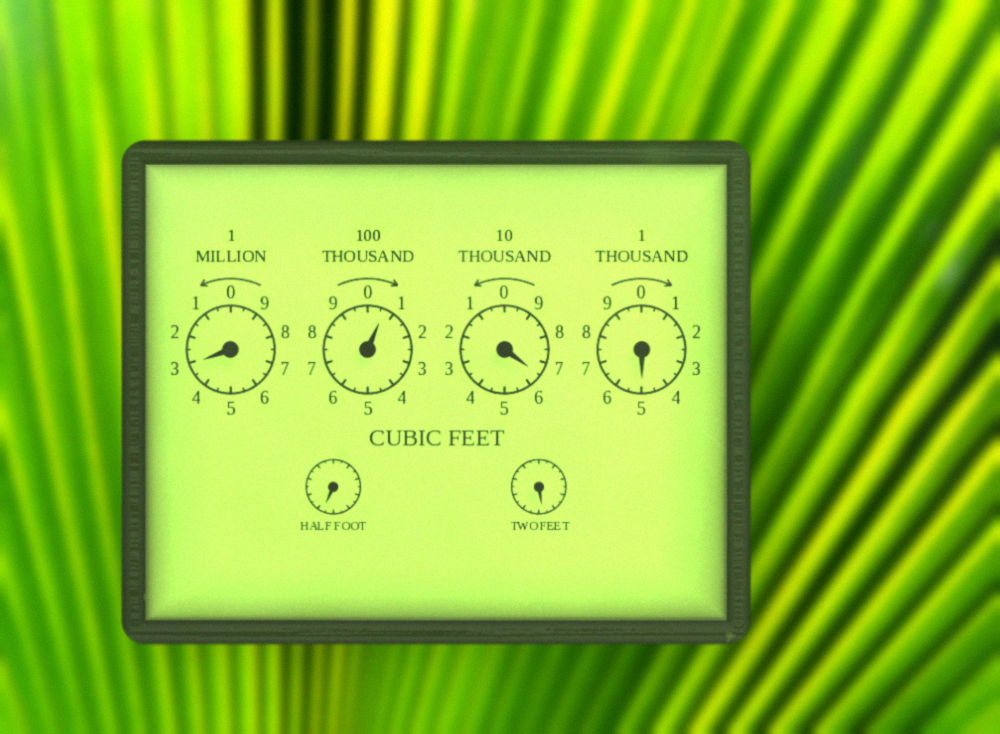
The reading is 306500 ft³
